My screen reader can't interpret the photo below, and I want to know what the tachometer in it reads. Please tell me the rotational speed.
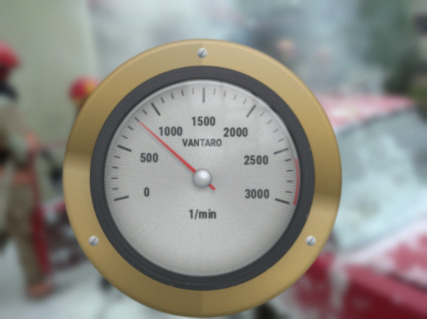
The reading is 800 rpm
